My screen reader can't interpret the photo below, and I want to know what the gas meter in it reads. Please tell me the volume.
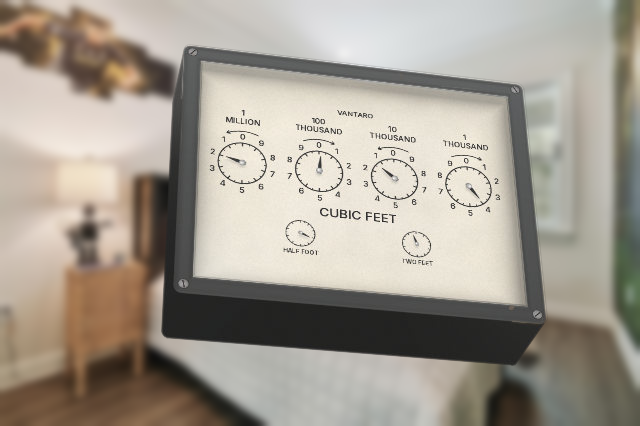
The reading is 201400 ft³
